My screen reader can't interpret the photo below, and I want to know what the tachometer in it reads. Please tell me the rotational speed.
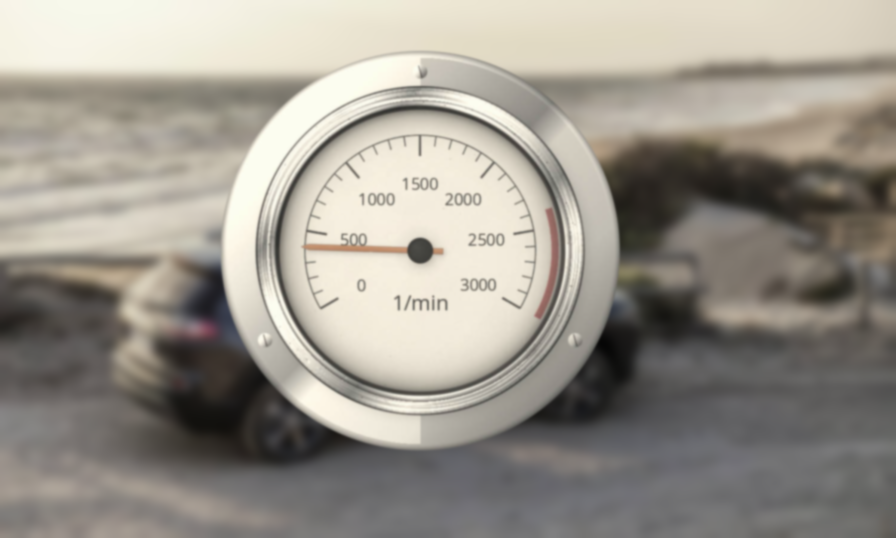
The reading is 400 rpm
